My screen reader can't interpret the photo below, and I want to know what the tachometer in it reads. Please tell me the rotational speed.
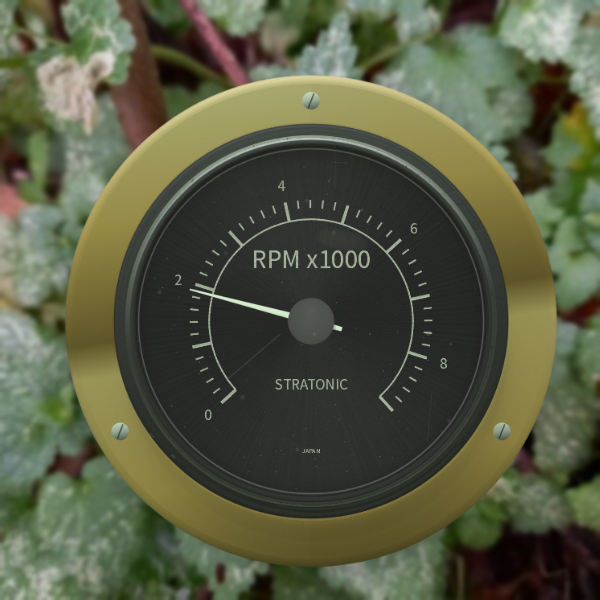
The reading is 1900 rpm
